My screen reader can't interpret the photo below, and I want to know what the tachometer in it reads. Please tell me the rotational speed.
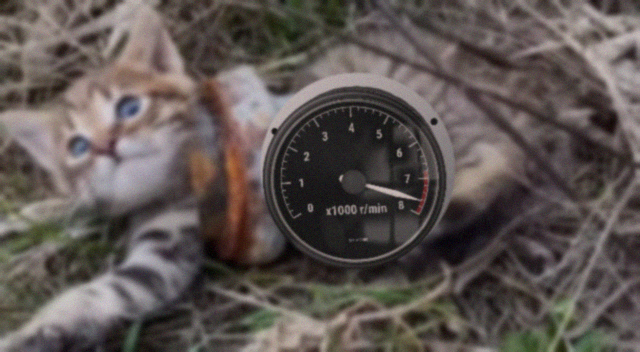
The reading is 7600 rpm
